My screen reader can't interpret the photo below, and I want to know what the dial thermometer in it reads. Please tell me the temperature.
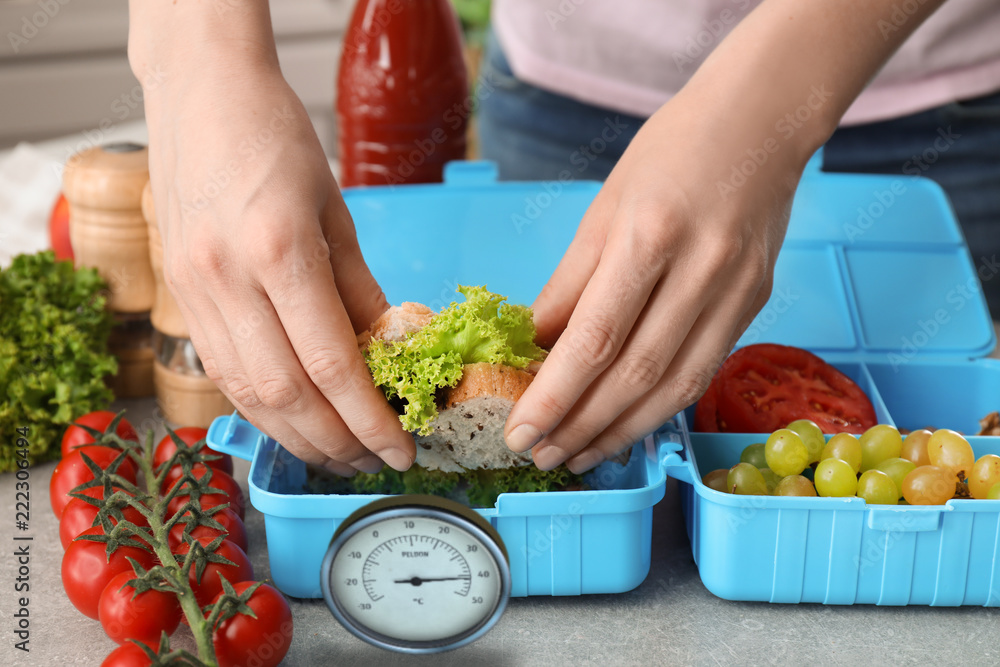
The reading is 40 °C
